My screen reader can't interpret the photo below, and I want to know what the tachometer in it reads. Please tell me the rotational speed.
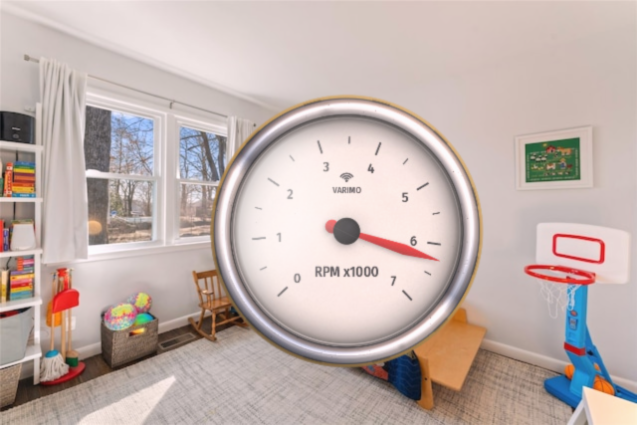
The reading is 6250 rpm
